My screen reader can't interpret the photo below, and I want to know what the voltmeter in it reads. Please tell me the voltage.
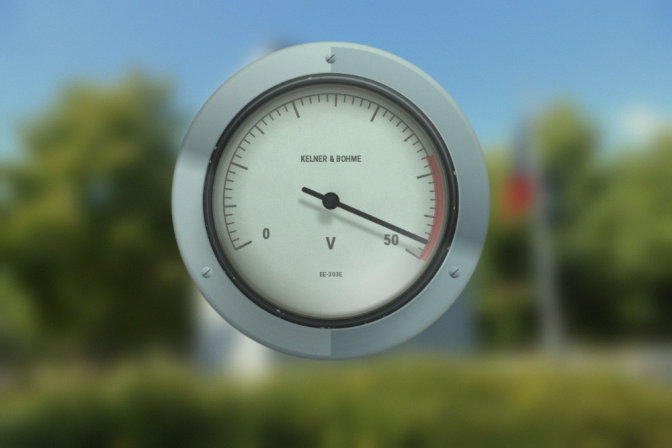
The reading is 48 V
